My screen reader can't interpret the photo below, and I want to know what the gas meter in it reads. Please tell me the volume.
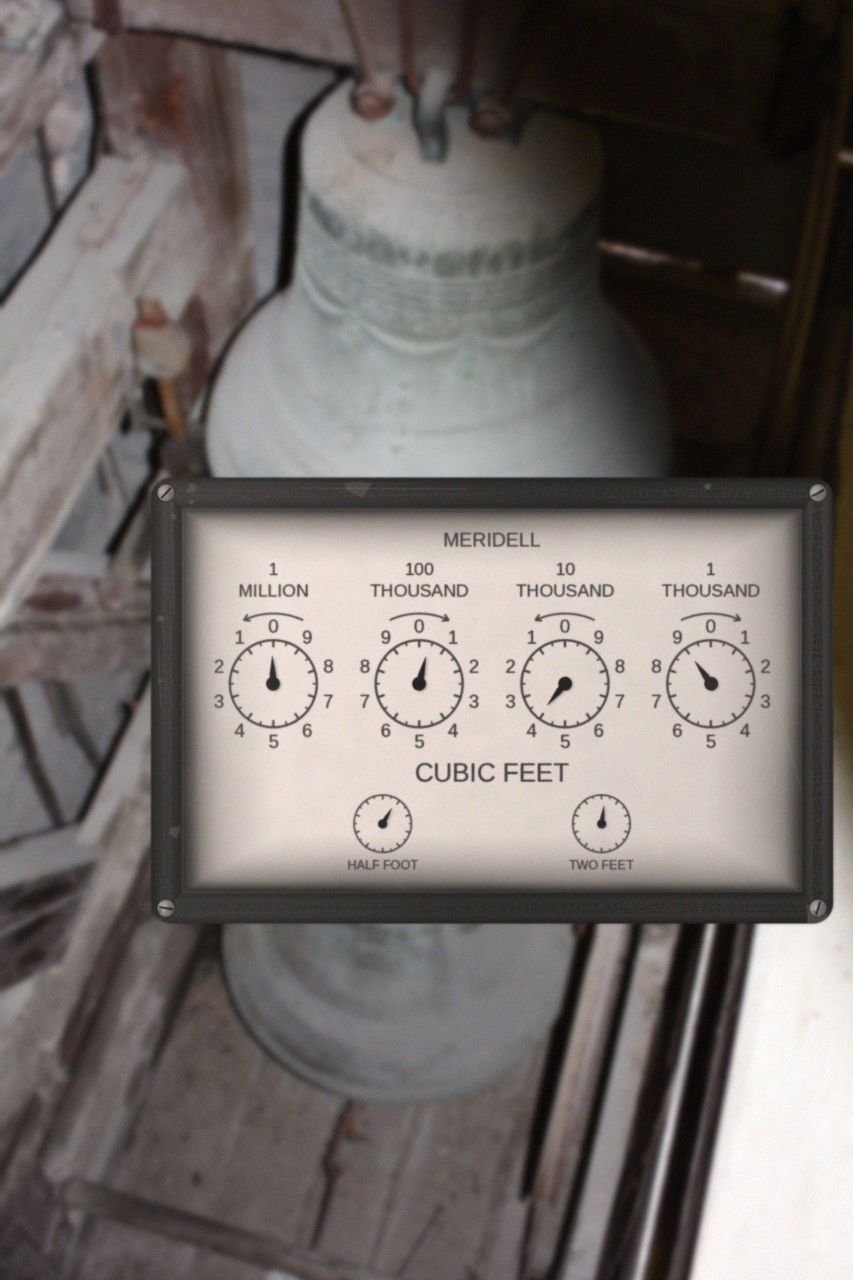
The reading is 3900 ft³
